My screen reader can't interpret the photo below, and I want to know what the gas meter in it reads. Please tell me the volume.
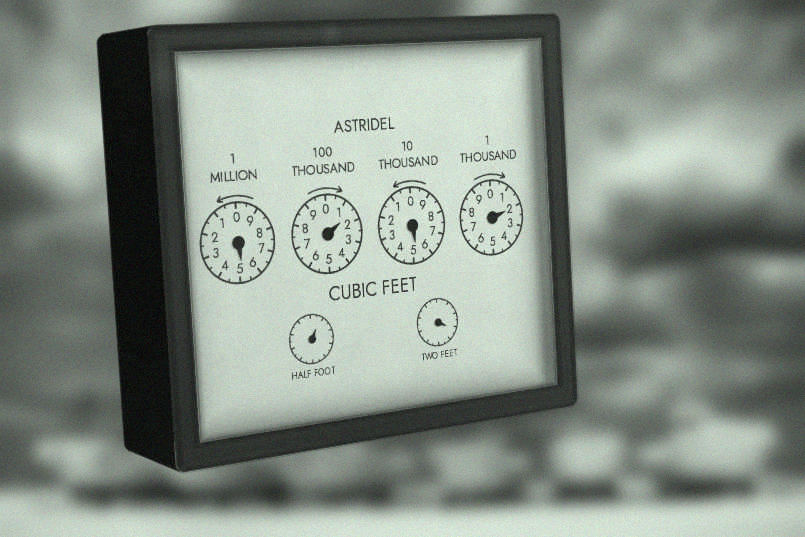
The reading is 515200 ft³
